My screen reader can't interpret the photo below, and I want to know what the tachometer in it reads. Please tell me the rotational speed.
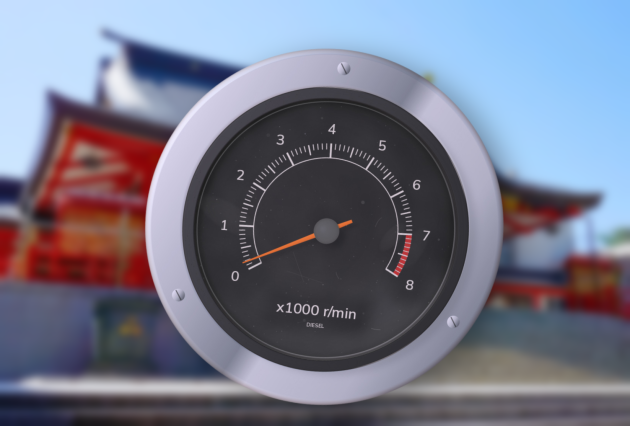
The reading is 200 rpm
